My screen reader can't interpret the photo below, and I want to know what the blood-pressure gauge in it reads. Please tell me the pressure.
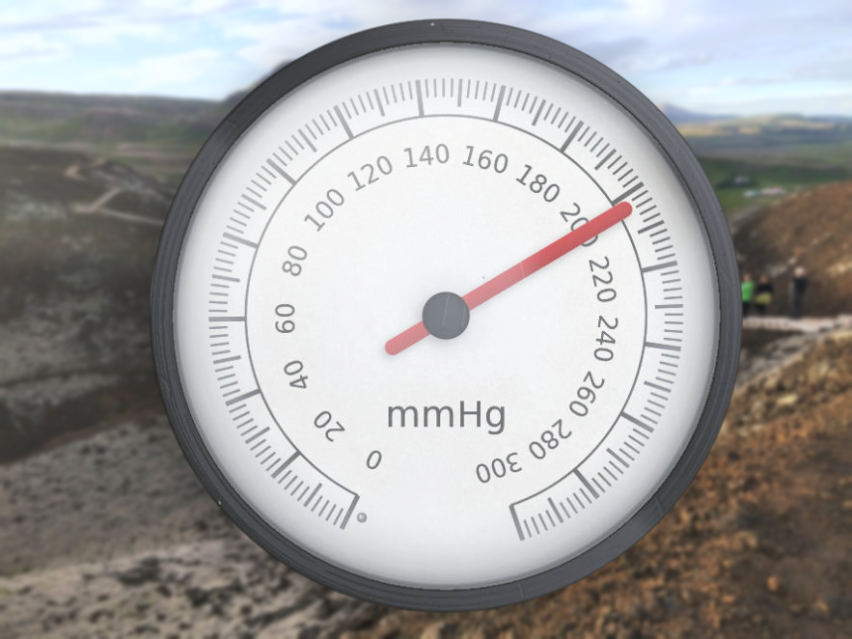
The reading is 203 mmHg
